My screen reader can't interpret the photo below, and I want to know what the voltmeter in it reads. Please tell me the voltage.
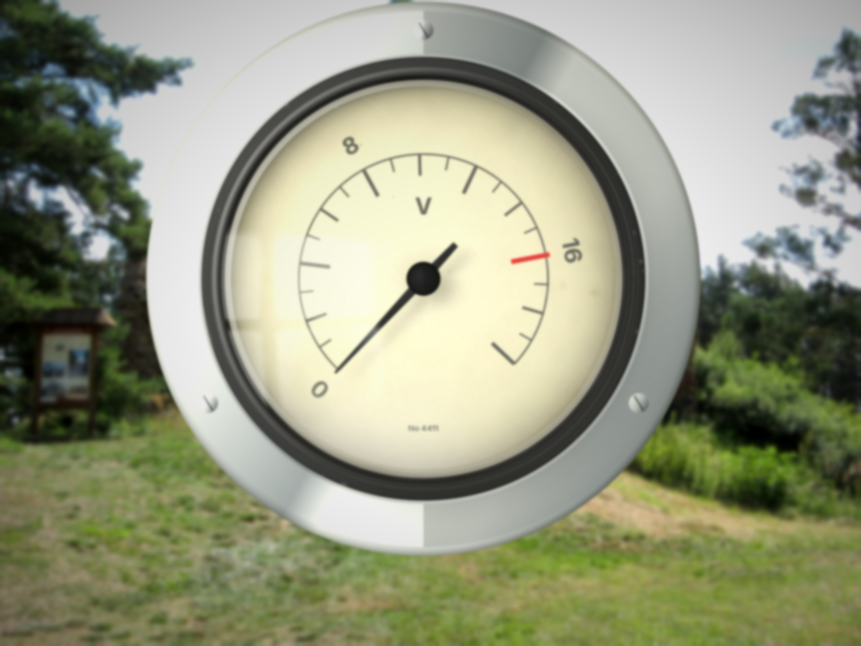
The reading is 0 V
